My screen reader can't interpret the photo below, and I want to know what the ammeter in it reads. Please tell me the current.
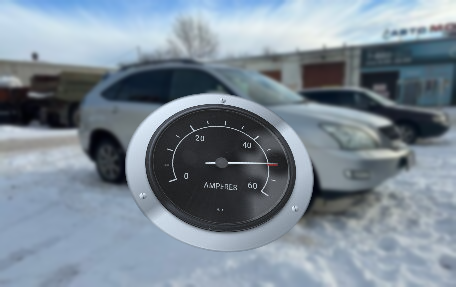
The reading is 50 A
